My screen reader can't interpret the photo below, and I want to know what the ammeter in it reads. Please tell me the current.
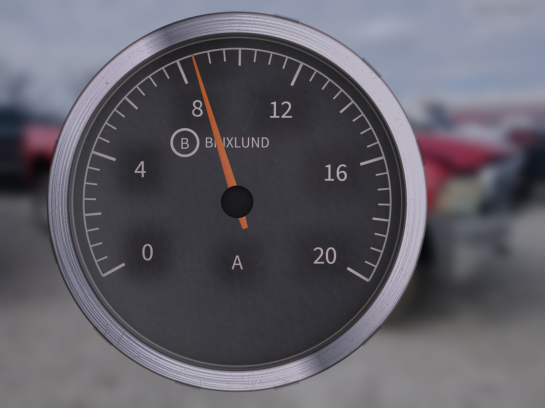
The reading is 8.5 A
